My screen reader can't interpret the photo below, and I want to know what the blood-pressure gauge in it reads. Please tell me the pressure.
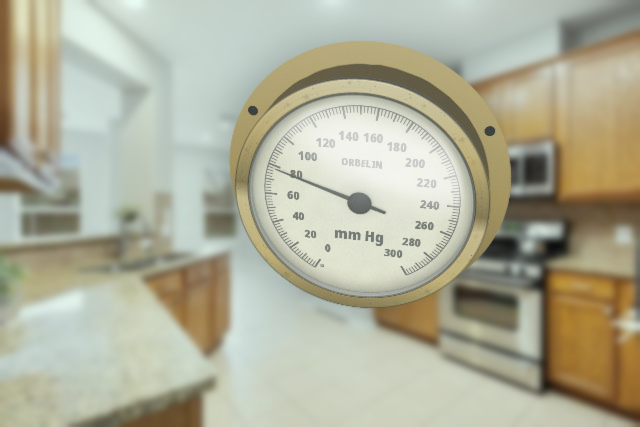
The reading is 80 mmHg
